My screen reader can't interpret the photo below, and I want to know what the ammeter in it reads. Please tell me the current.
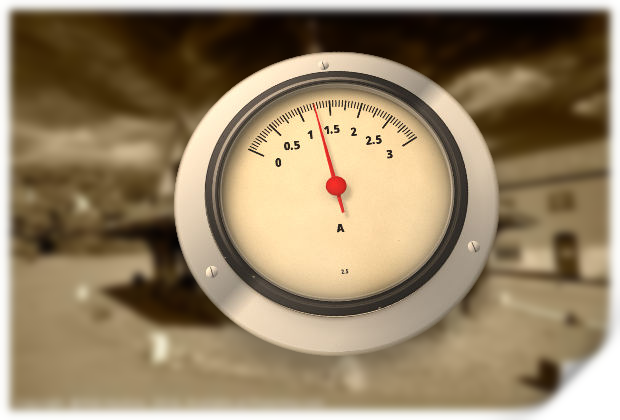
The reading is 1.25 A
